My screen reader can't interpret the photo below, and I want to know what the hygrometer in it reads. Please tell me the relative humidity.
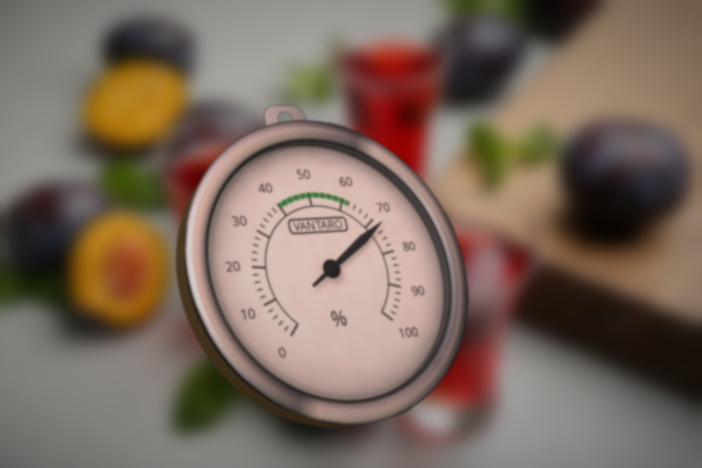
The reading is 72 %
